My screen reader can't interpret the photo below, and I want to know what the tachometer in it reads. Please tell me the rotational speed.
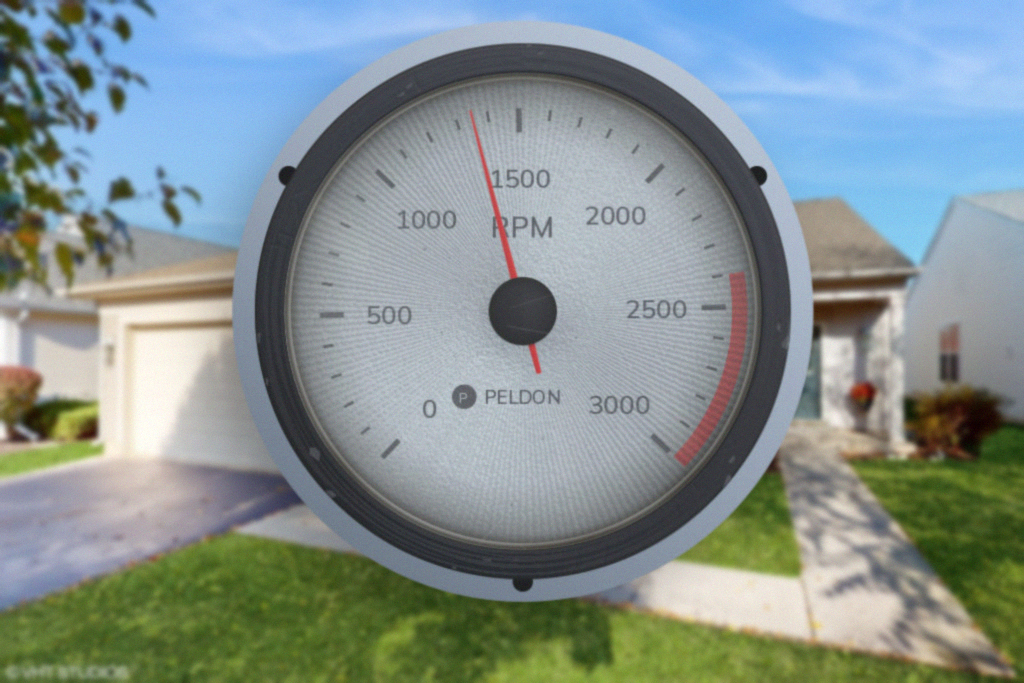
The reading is 1350 rpm
